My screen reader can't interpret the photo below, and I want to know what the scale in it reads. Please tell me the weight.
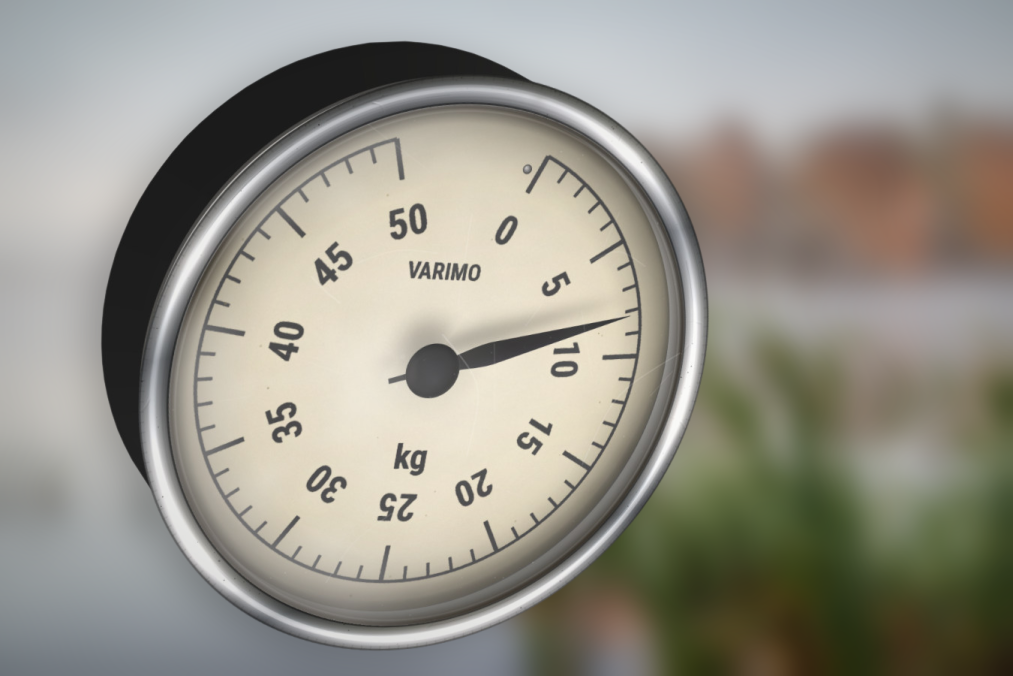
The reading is 8 kg
